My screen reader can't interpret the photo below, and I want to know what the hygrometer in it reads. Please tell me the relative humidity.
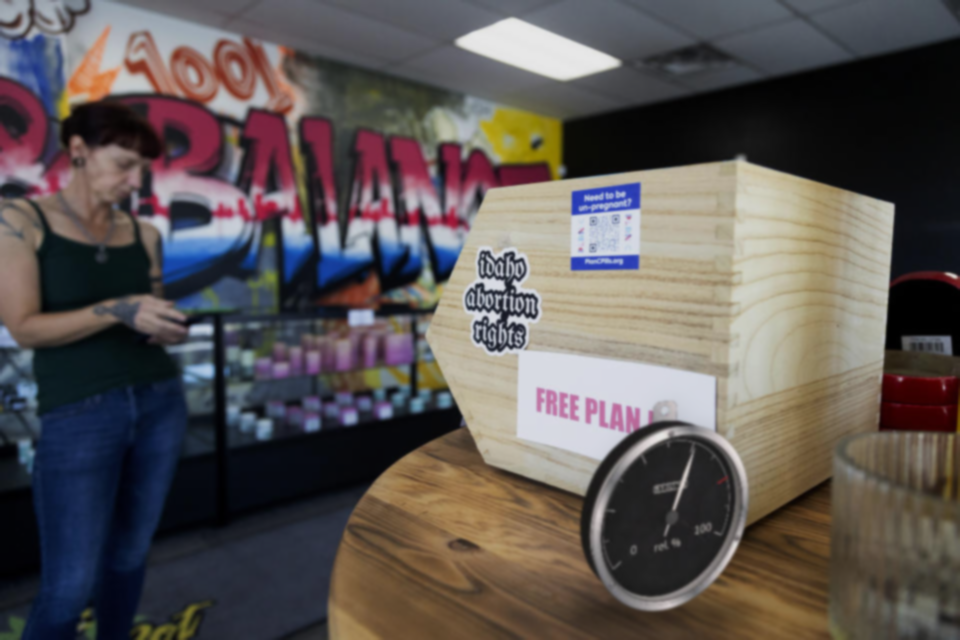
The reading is 60 %
